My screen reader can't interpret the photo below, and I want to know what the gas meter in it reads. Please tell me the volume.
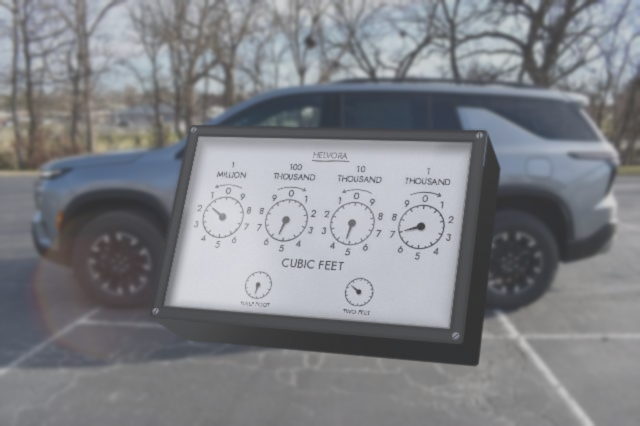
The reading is 154700 ft³
